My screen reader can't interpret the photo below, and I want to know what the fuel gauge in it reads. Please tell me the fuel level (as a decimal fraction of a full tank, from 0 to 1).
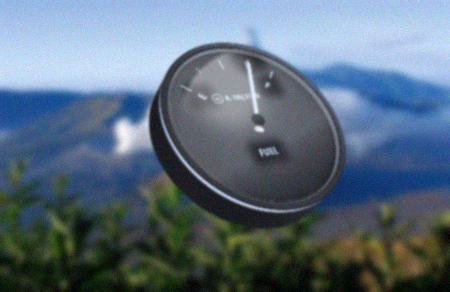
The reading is 0.75
